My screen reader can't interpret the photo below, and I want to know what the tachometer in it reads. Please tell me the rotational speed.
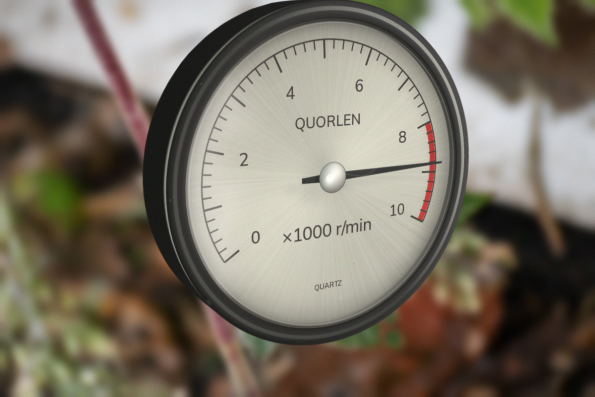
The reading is 8800 rpm
